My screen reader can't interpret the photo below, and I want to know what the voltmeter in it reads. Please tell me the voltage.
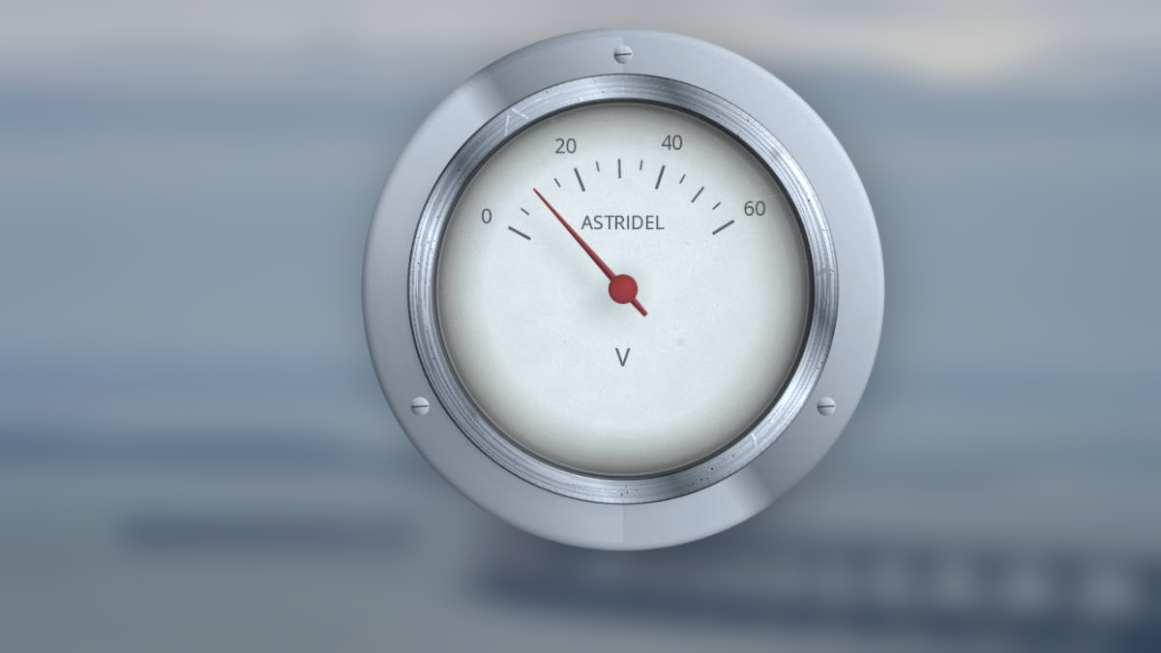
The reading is 10 V
